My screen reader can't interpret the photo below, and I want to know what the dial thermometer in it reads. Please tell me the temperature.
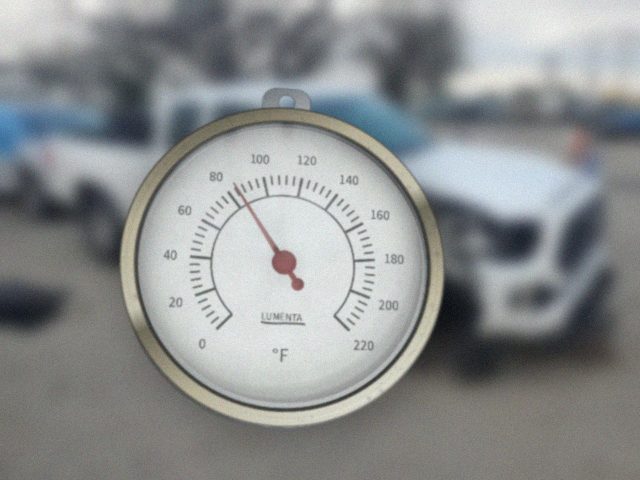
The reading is 84 °F
